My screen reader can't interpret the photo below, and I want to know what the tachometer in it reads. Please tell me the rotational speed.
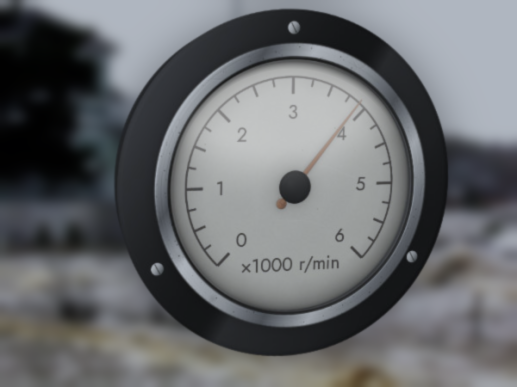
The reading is 3875 rpm
